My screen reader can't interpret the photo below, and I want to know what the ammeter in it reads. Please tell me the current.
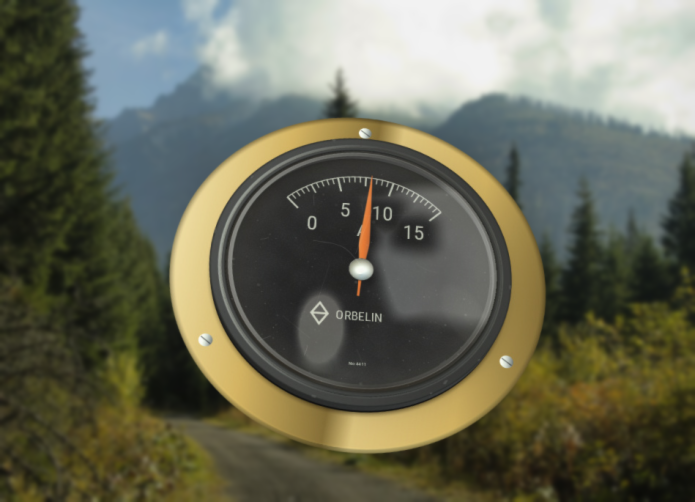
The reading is 8 A
